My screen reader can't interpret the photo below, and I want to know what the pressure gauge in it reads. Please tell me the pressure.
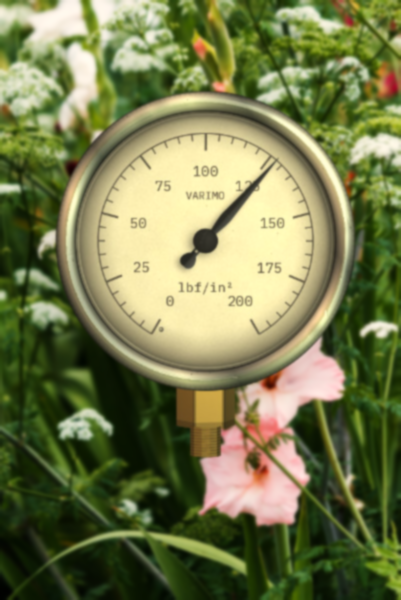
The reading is 127.5 psi
